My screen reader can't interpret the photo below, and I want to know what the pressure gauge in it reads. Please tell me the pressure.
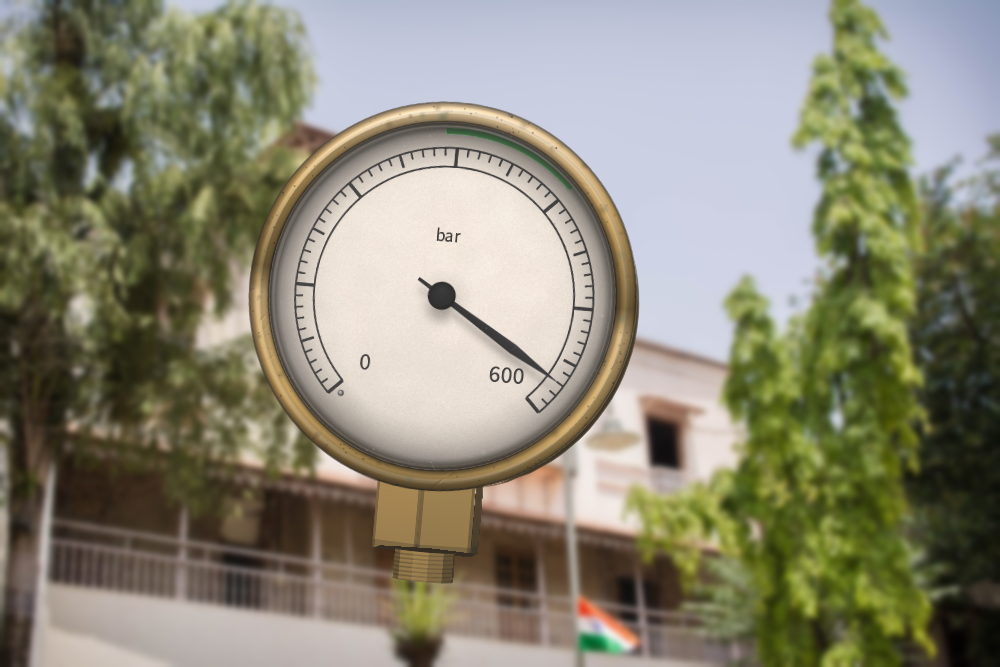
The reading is 570 bar
